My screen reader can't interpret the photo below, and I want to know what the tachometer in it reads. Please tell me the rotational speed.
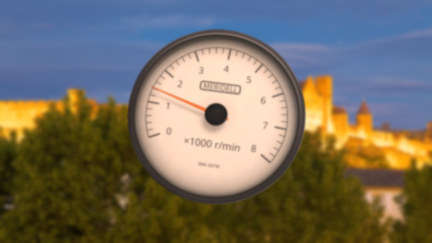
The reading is 1400 rpm
